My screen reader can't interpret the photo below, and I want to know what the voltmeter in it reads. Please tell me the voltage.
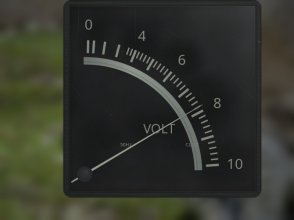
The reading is 7.8 V
